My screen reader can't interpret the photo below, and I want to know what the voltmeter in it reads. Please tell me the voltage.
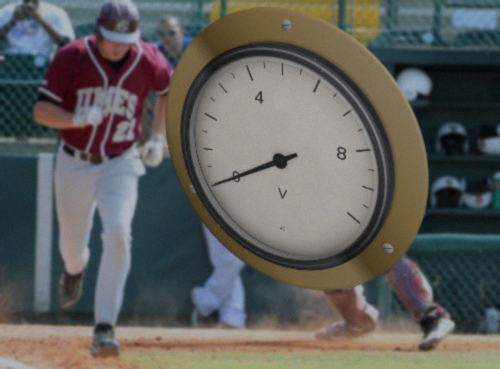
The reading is 0 V
